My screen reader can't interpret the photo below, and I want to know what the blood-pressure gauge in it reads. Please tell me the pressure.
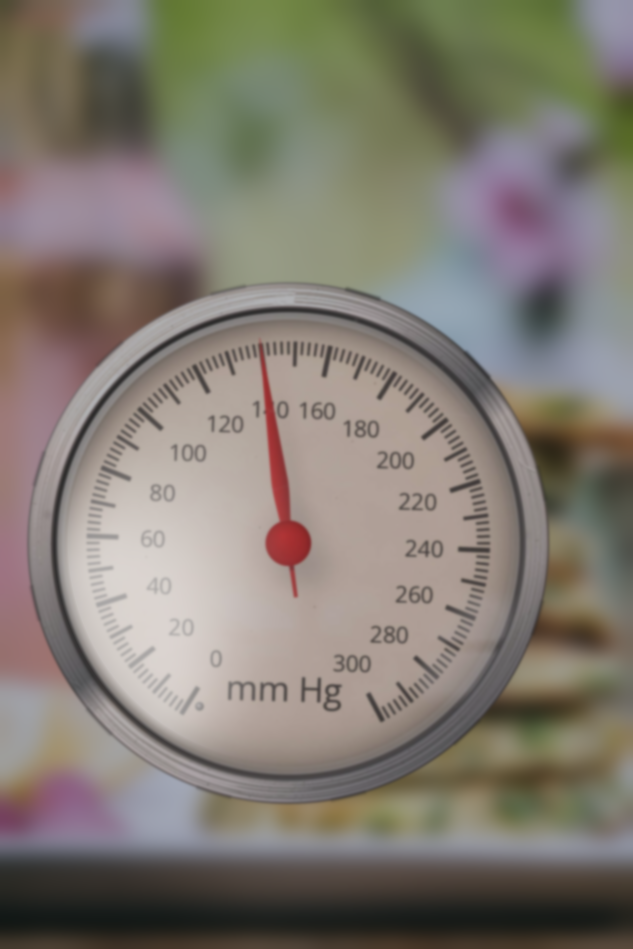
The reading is 140 mmHg
